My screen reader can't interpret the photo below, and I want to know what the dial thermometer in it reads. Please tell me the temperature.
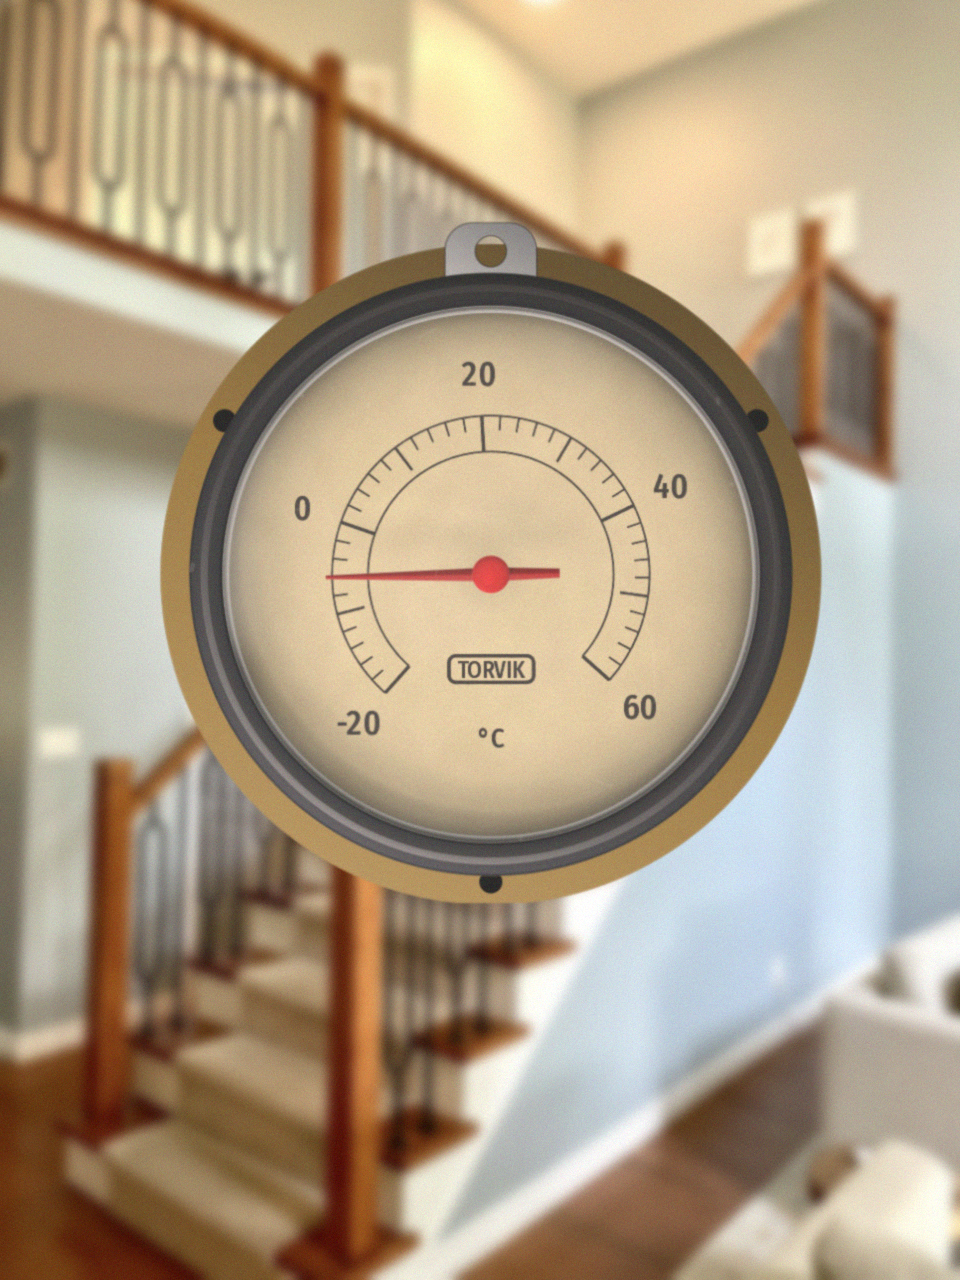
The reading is -6 °C
